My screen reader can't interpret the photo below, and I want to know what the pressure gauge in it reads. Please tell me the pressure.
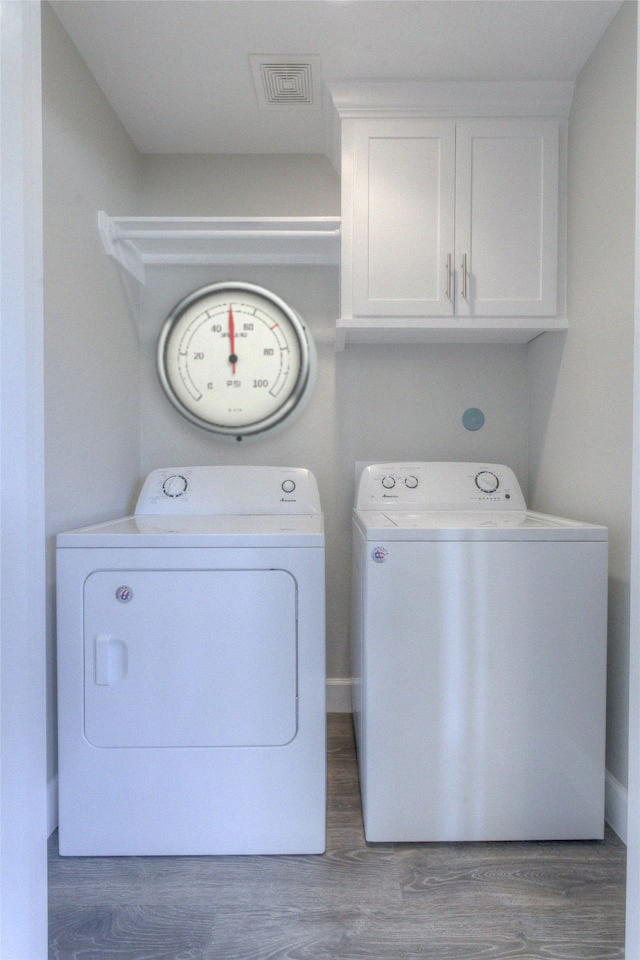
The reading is 50 psi
